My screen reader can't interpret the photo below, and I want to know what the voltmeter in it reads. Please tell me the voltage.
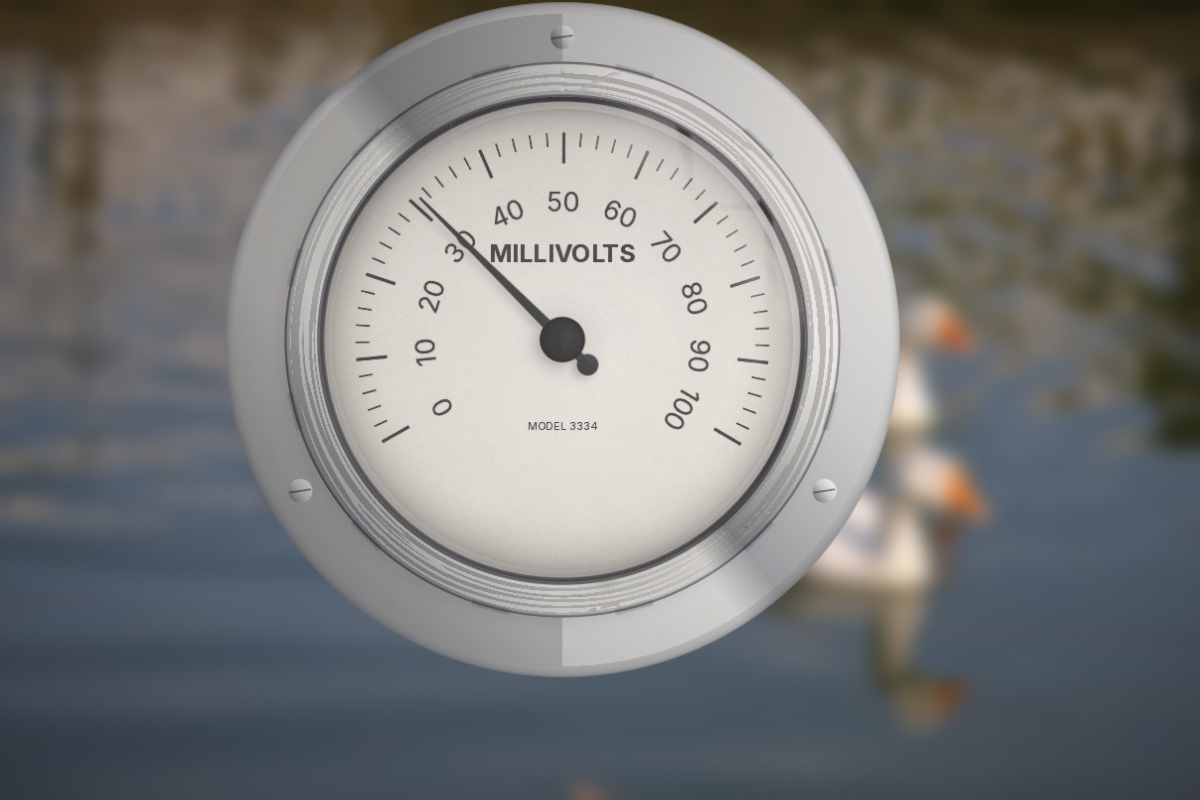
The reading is 31 mV
